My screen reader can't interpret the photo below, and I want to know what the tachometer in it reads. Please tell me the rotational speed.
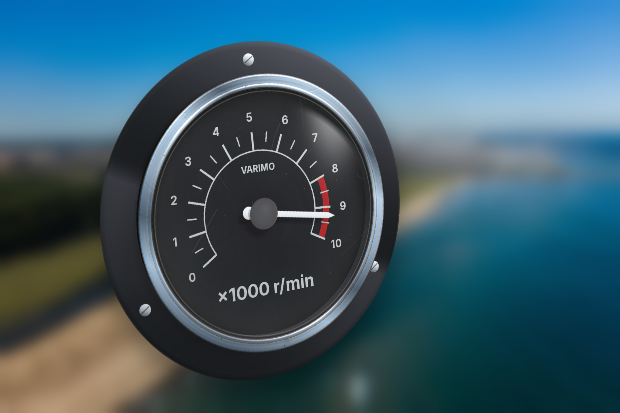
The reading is 9250 rpm
